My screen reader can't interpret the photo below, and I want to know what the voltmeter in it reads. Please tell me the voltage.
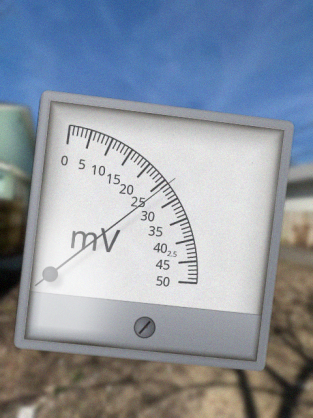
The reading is 26 mV
